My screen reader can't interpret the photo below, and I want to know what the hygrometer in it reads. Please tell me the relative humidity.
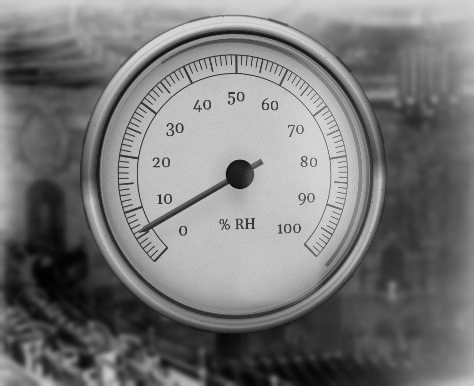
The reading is 6 %
